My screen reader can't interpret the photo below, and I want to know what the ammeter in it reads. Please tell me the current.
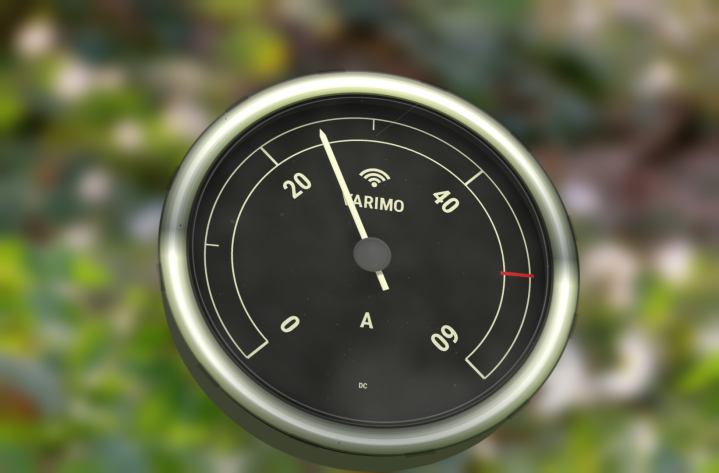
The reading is 25 A
